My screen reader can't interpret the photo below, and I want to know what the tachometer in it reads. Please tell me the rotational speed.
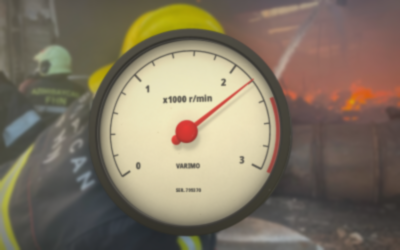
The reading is 2200 rpm
